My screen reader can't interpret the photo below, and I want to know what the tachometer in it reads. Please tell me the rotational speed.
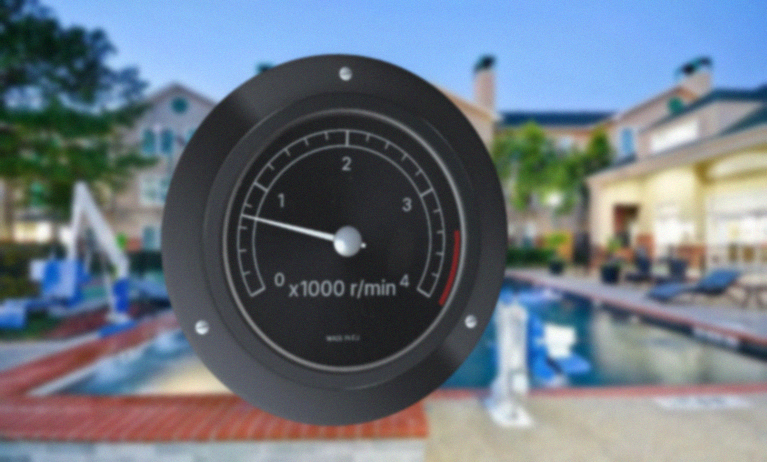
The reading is 700 rpm
